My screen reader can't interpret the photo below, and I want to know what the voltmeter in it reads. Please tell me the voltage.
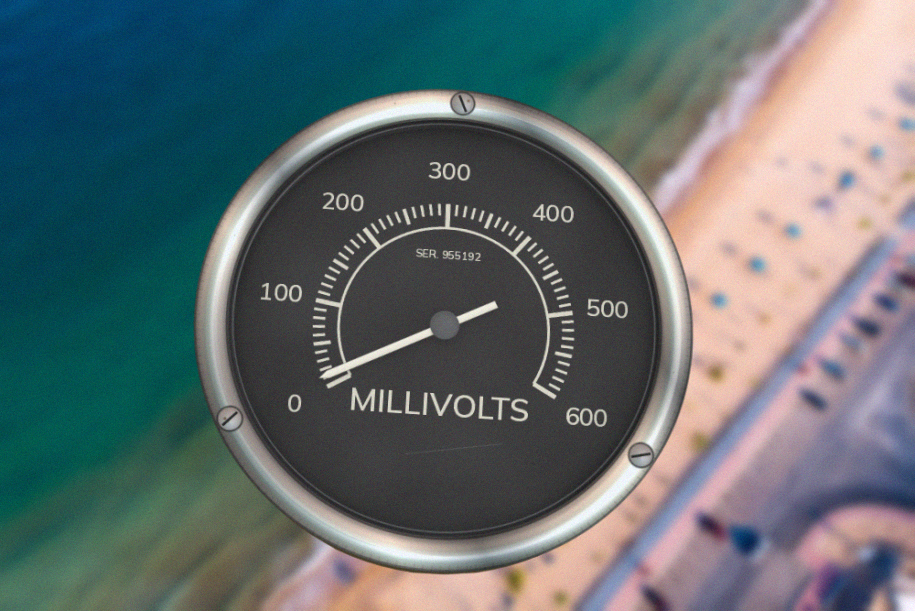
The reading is 10 mV
